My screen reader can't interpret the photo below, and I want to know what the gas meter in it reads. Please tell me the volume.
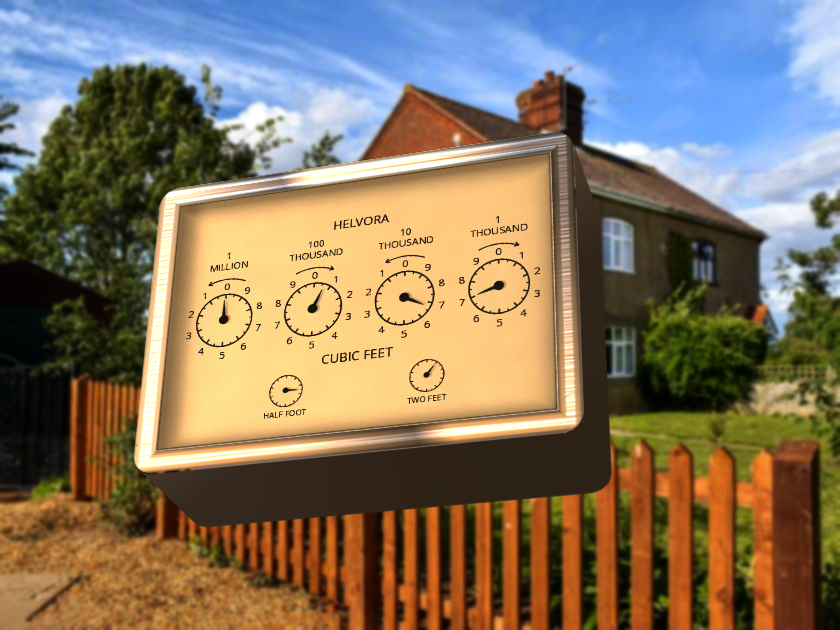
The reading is 6700 ft³
